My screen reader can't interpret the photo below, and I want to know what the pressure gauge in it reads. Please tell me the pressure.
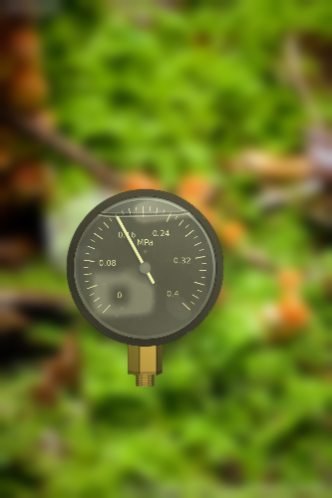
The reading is 0.16 MPa
